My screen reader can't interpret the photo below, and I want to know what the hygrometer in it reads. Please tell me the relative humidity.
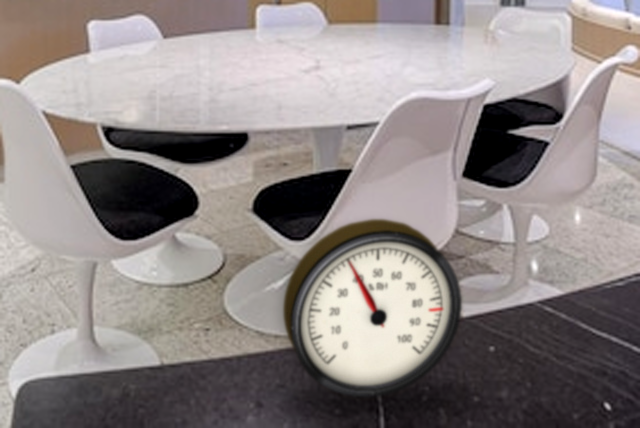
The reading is 40 %
